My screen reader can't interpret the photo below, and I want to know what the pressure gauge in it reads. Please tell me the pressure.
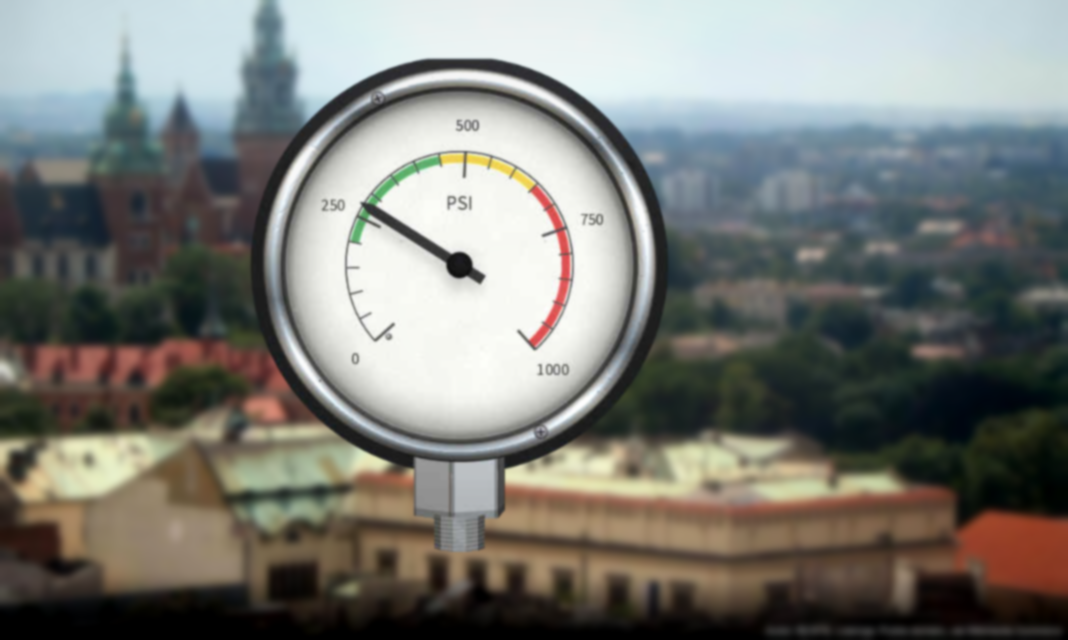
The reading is 275 psi
